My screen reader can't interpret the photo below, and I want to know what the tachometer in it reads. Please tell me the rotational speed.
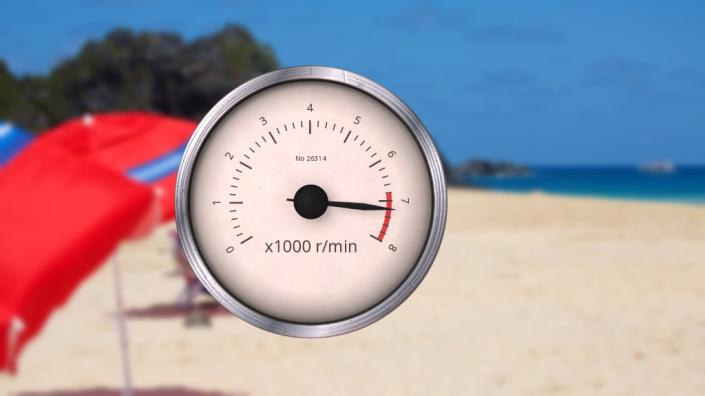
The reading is 7200 rpm
